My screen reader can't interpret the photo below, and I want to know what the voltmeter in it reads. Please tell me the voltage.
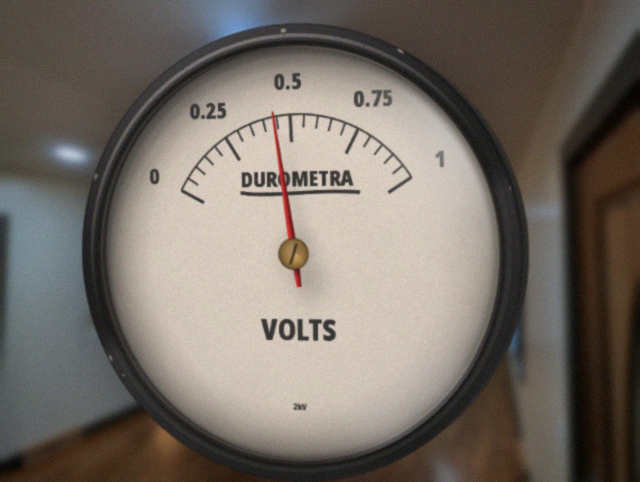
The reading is 0.45 V
